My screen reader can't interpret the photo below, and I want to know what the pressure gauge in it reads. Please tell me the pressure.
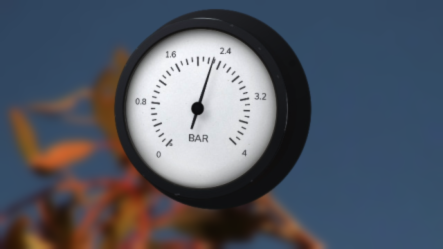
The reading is 2.3 bar
